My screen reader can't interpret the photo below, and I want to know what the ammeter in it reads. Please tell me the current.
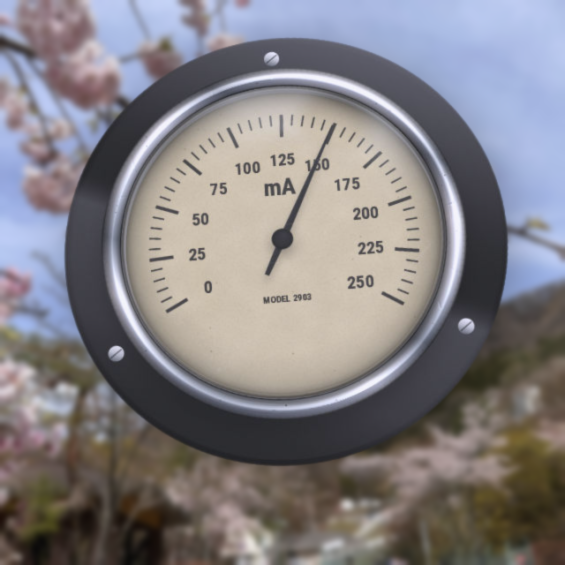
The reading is 150 mA
